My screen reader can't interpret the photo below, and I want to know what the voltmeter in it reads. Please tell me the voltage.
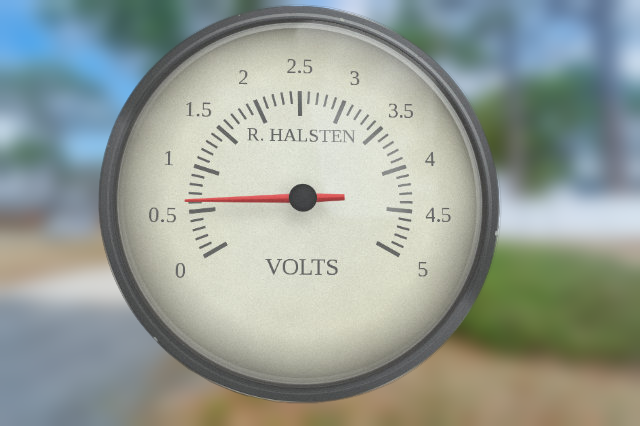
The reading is 0.6 V
